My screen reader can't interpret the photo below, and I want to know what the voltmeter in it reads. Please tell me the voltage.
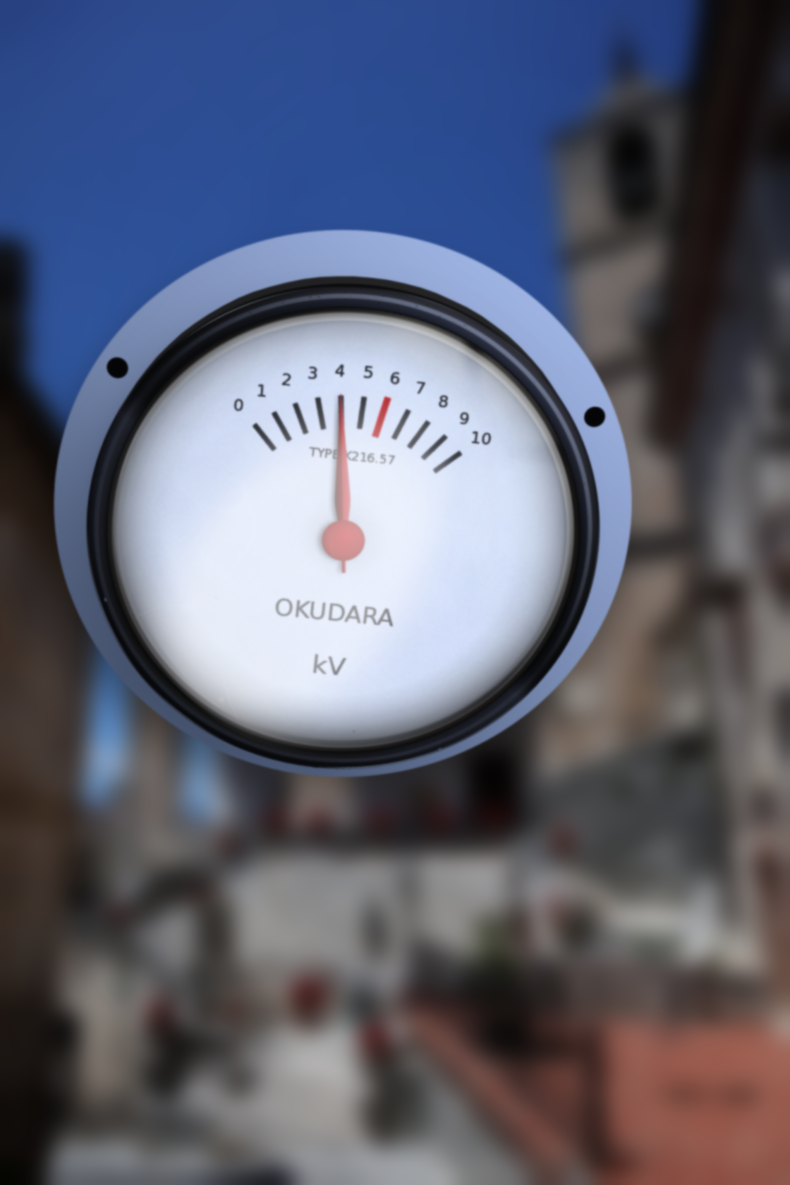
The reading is 4 kV
